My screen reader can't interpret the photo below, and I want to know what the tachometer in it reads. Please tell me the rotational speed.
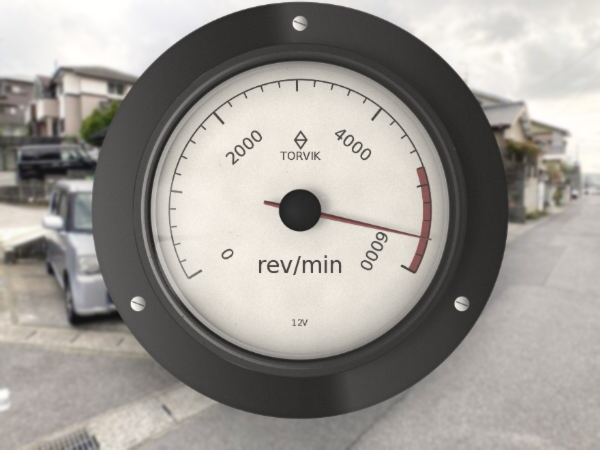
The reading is 5600 rpm
